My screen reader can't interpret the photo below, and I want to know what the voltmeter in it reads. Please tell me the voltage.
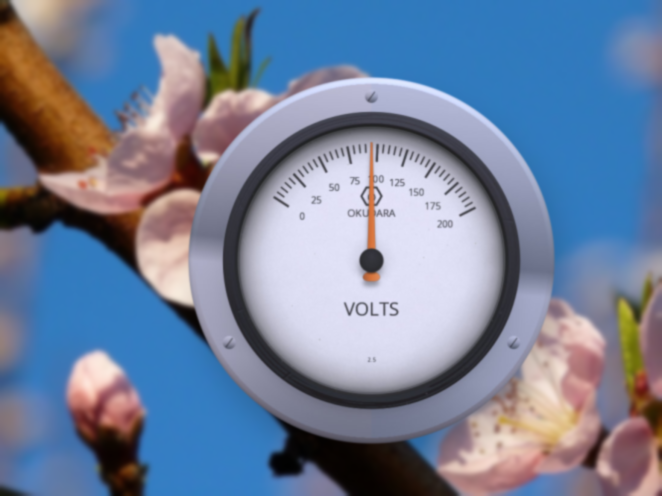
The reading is 95 V
